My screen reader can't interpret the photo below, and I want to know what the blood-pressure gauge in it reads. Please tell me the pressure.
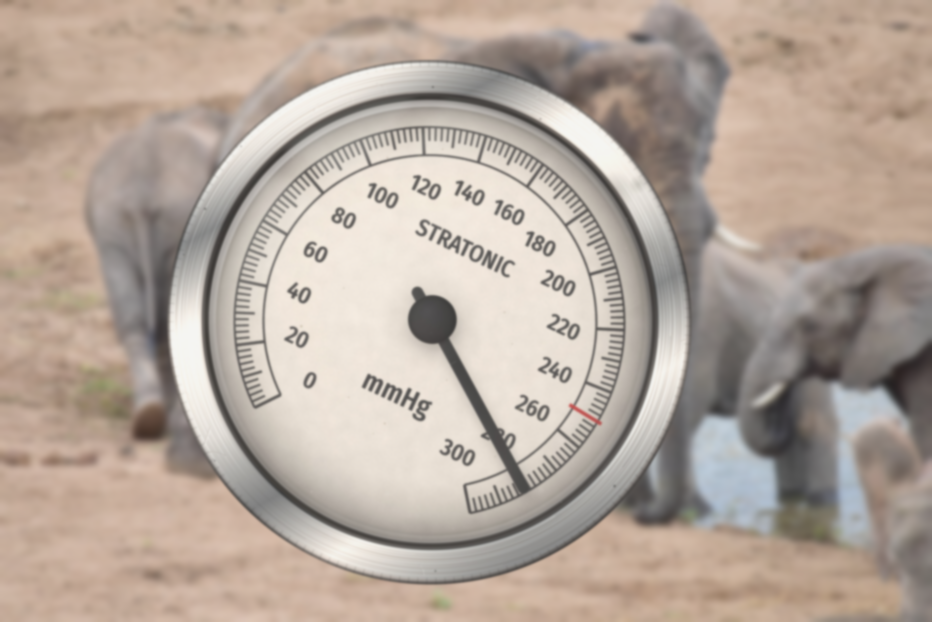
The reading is 282 mmHg
